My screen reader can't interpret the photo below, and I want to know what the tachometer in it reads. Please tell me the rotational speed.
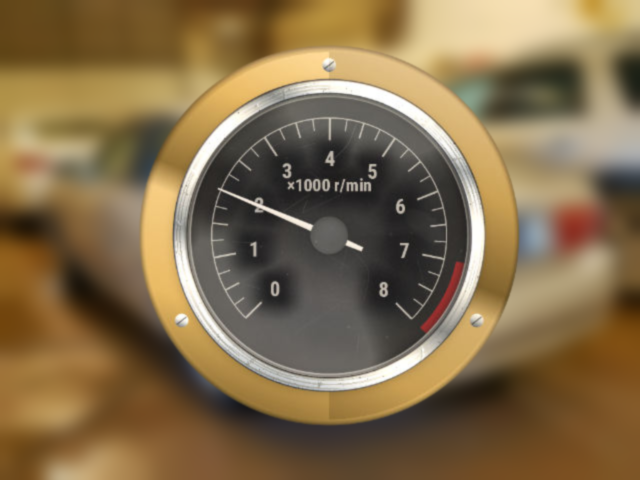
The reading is 2000 rpm
